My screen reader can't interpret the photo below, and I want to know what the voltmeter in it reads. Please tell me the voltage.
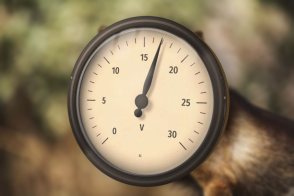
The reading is 17 V
